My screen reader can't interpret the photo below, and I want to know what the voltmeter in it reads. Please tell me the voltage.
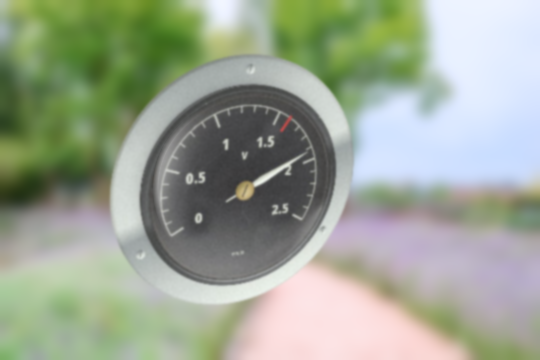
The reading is 1.9 V
